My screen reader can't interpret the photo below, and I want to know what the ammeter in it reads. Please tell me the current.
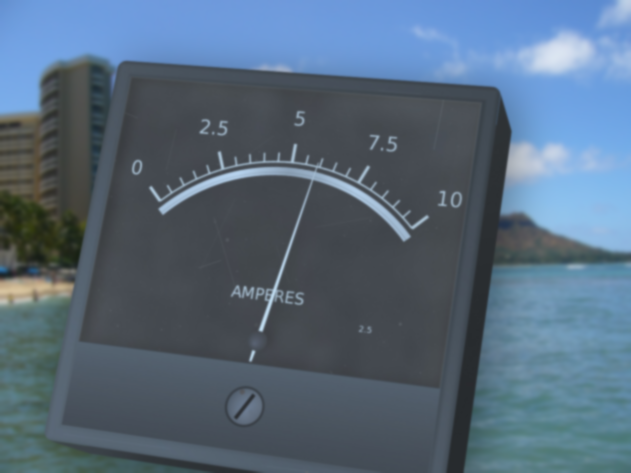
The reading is 6 A
